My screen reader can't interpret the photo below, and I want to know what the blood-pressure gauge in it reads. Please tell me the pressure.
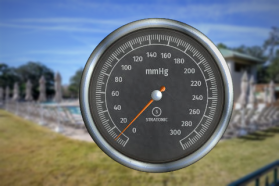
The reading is 10 mmHg
